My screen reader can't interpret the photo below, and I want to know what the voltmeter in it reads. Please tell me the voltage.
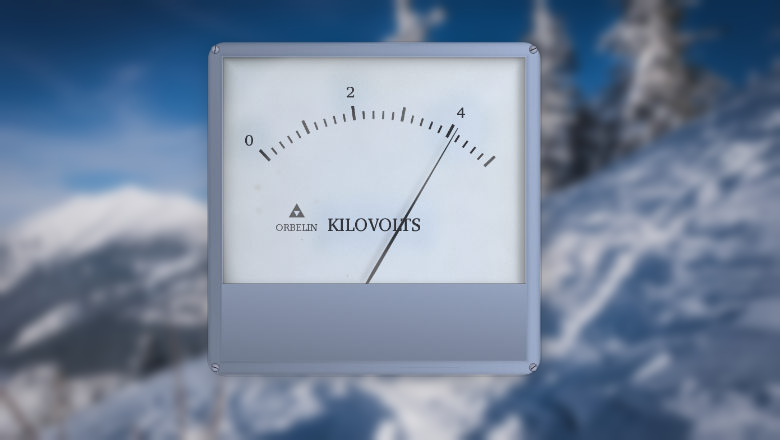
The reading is 4.1 kV
